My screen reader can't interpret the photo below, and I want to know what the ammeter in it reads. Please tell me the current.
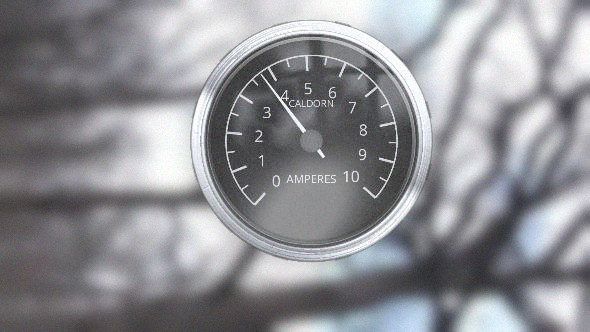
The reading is 3.75 A
